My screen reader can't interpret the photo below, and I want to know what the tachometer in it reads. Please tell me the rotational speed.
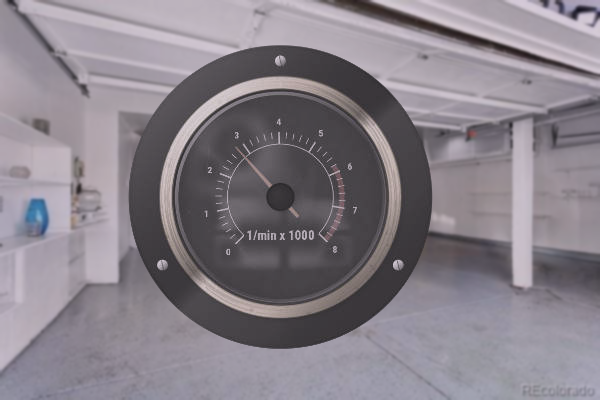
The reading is 2800 rpm
